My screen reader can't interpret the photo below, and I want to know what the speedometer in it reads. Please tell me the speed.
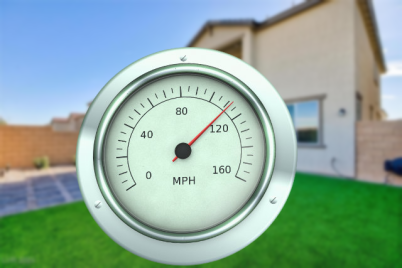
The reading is 112.5 mph
